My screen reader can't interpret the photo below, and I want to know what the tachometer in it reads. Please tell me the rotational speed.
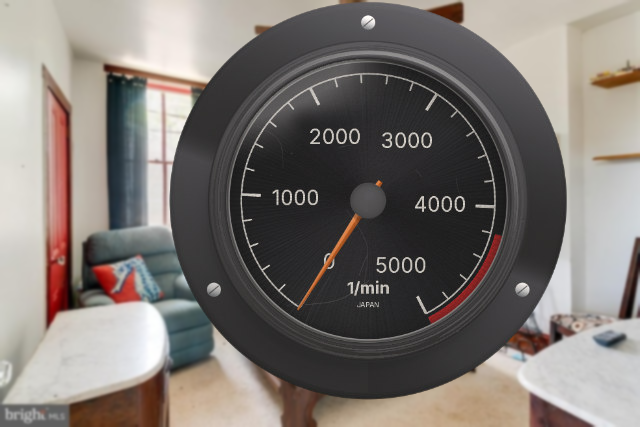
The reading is 0 rpm
